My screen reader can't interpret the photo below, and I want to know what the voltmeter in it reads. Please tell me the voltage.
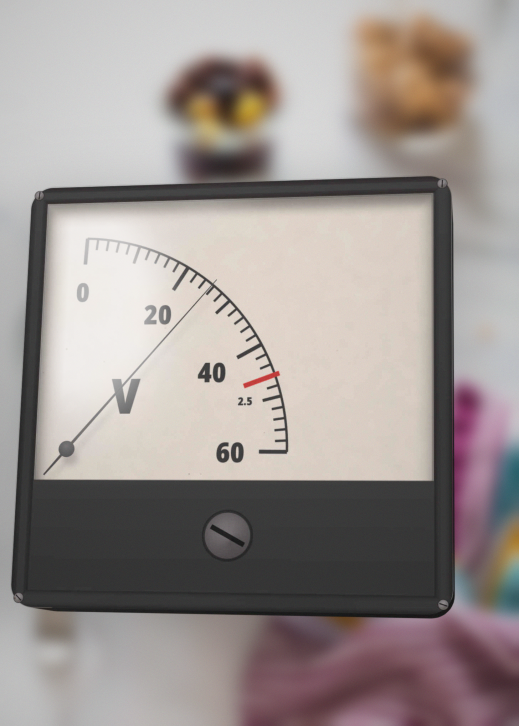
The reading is 26 V
